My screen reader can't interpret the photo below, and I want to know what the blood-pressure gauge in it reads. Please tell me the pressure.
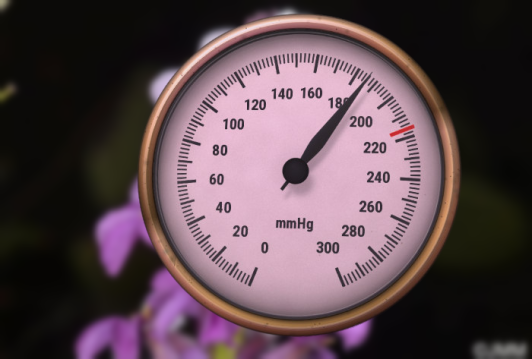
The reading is 186 mmHg
